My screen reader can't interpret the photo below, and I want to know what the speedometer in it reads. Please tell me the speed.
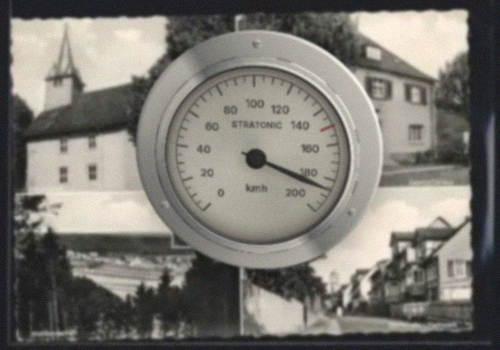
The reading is 185 km/h
